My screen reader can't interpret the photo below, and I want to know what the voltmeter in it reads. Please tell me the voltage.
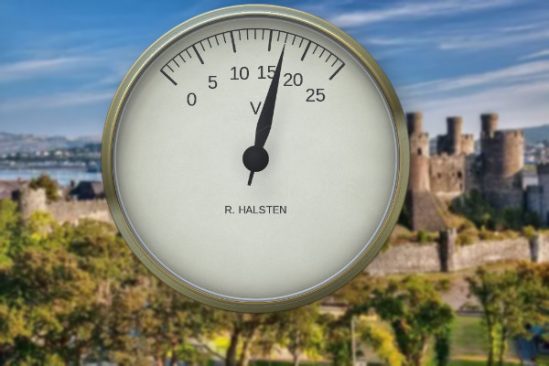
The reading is 17 V
